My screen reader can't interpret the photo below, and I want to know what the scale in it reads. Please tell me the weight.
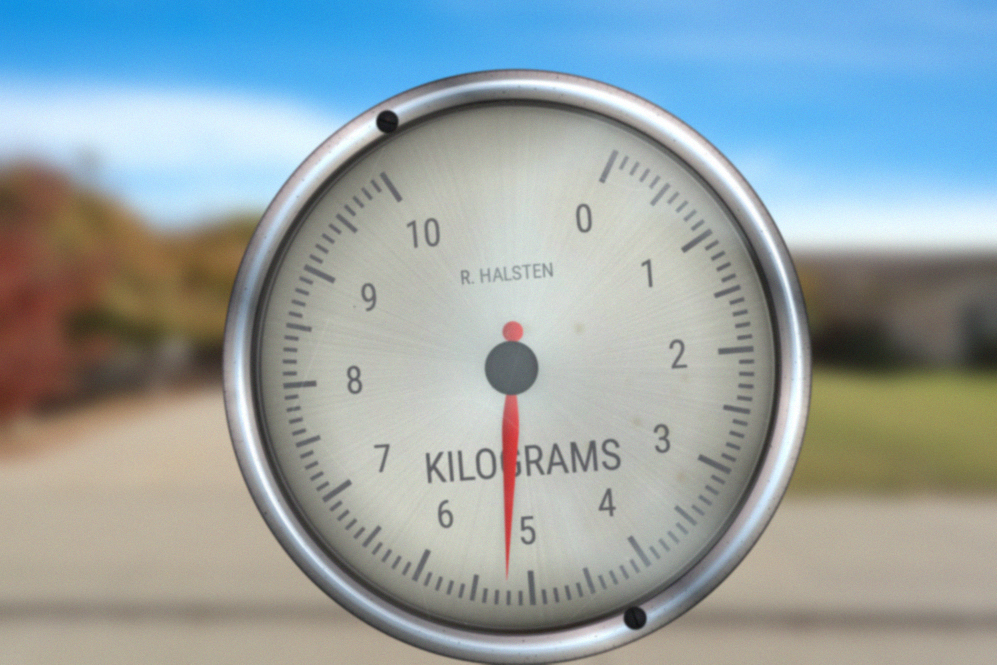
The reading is 5.2 kg
